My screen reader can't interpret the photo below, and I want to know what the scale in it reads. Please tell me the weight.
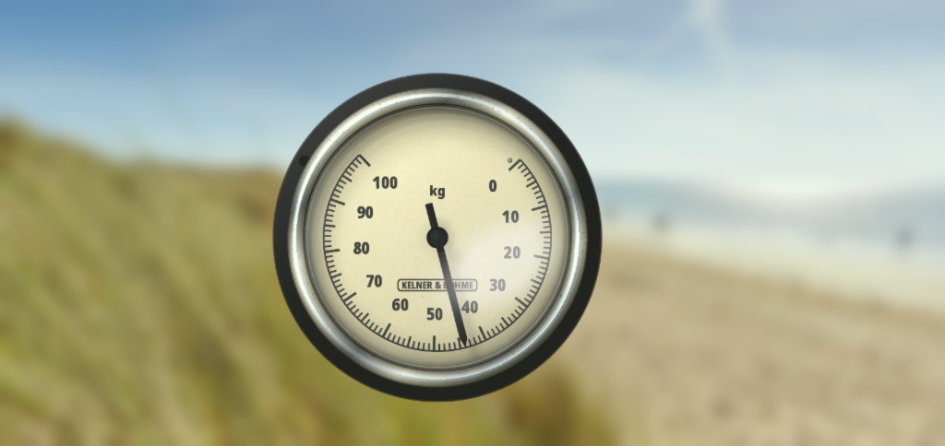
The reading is 44 kg
